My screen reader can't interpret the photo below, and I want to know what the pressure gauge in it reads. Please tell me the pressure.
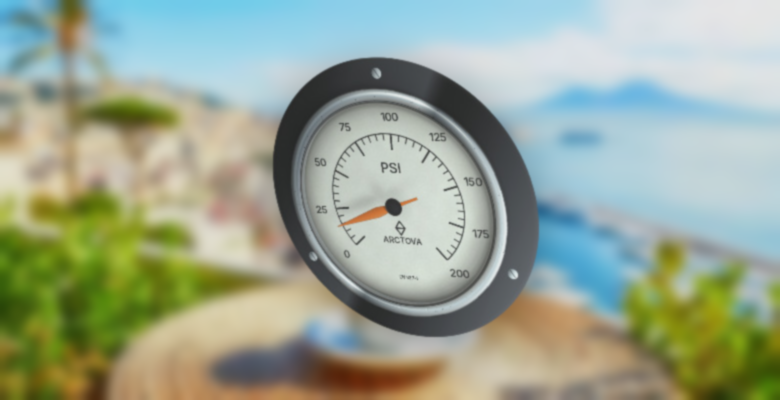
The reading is 15 psi
